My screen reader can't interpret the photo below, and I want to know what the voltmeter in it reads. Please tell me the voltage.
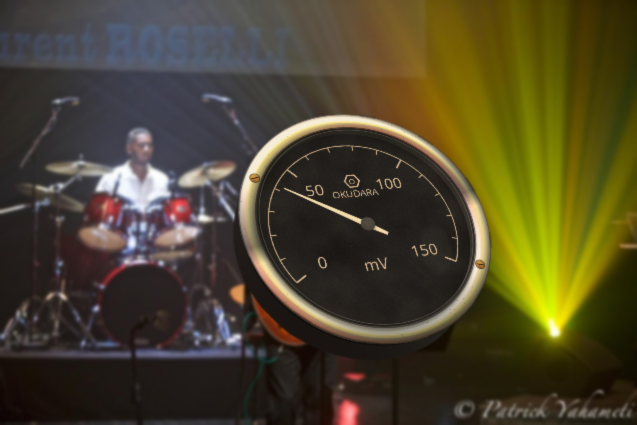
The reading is 40 mV
